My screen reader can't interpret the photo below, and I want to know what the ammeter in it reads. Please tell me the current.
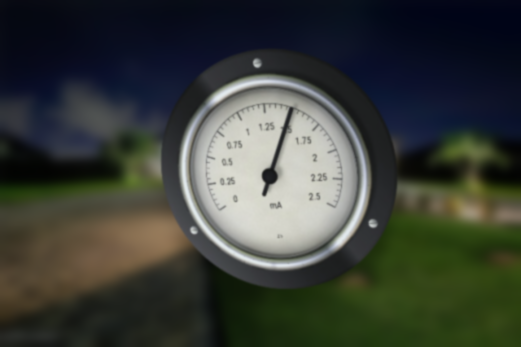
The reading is 1.5 mA
